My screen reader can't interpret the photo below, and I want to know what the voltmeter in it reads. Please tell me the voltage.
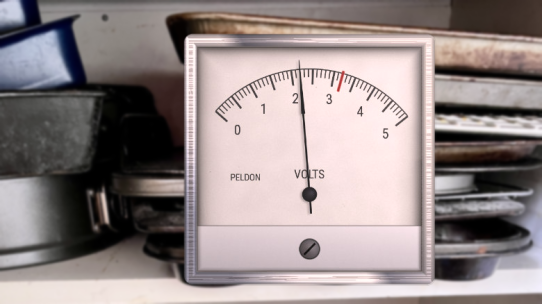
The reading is 2.2 V
